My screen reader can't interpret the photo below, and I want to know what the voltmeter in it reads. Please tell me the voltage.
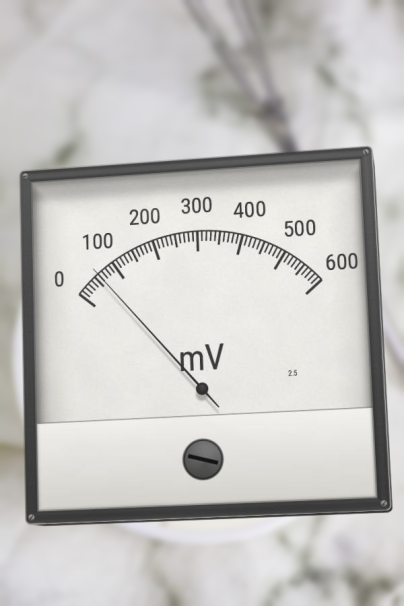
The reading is 60 mV
